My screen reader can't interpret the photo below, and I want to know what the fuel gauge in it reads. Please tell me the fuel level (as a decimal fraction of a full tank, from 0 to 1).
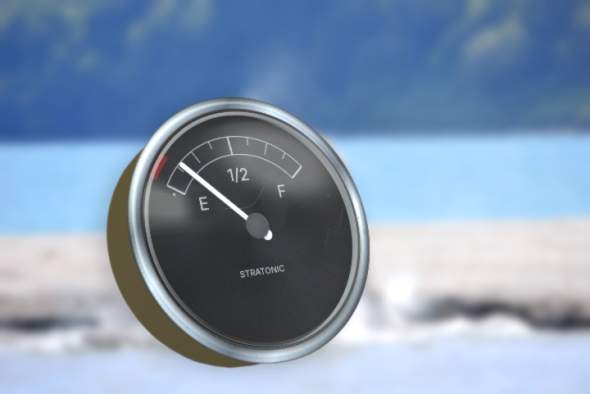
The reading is 0.125
